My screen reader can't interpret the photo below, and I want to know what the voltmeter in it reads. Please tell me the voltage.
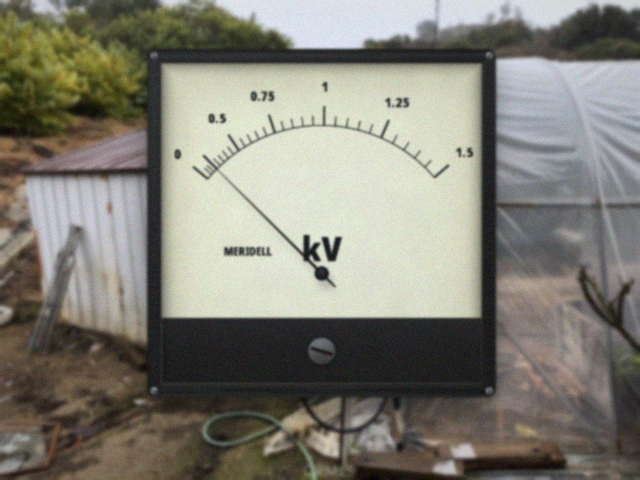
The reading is 0.25 kV
